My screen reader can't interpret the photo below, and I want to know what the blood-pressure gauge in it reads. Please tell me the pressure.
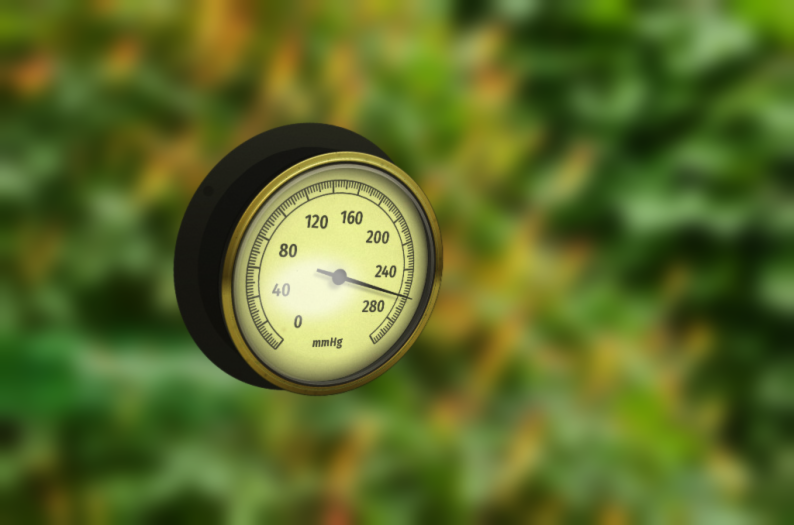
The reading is 260 mmHg
